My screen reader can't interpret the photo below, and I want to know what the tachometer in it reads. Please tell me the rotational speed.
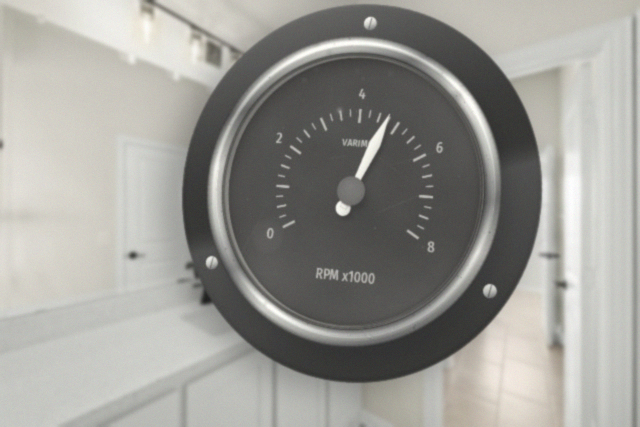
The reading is 4750 rpm
